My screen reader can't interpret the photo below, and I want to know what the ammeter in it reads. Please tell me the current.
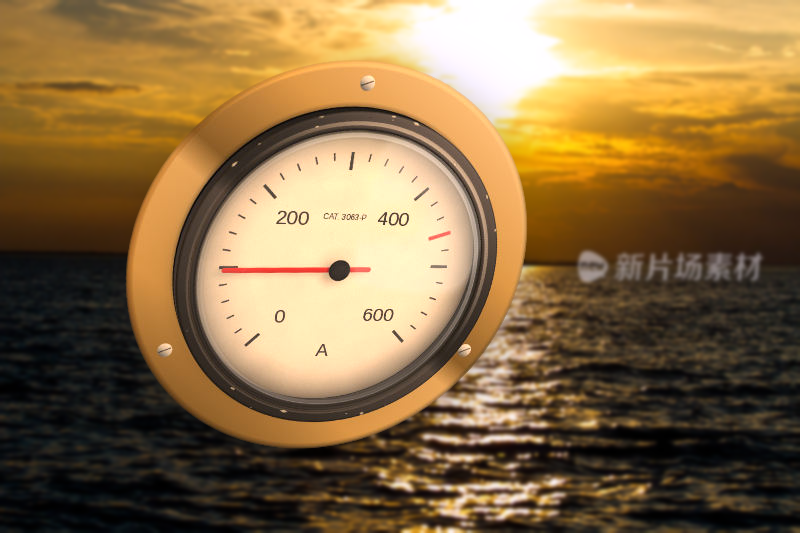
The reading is 100 A
